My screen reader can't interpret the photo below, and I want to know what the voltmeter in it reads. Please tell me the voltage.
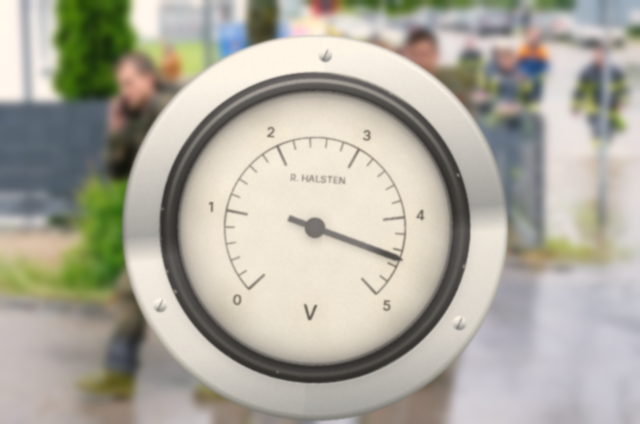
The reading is 4.5 V
